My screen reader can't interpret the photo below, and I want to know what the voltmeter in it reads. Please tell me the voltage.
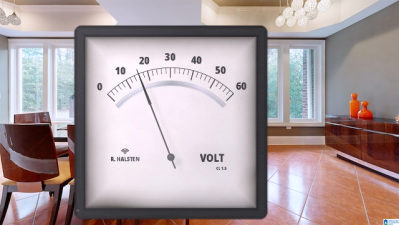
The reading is 16 V
